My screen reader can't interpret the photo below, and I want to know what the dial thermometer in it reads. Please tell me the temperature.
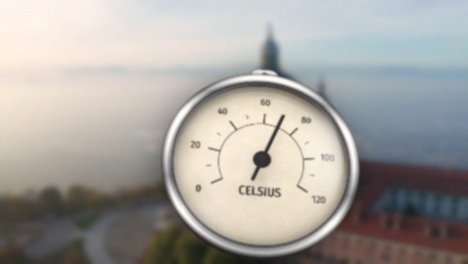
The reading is 70 °C
